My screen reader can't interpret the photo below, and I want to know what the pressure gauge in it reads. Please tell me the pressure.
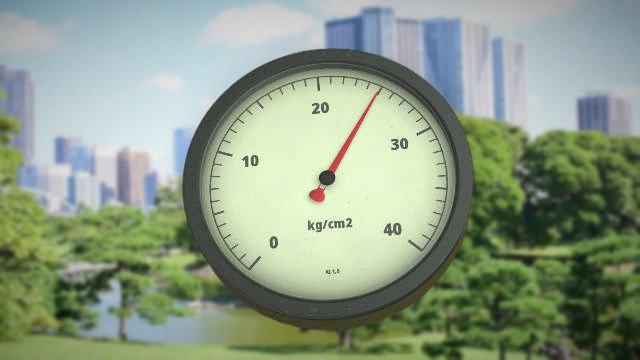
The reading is 25 kg/cm²
